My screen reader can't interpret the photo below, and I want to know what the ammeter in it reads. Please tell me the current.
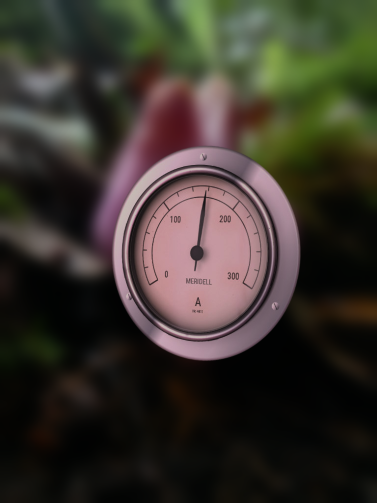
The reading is 160 A
